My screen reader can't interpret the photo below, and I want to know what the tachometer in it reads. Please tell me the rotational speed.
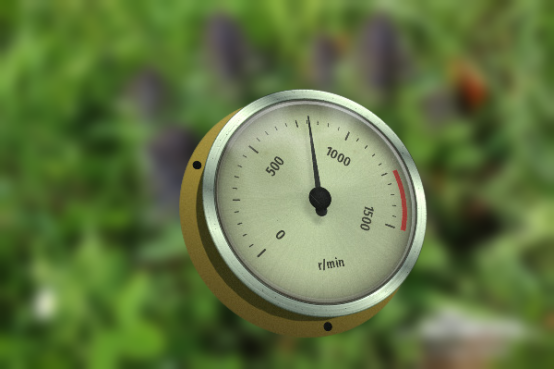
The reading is 800 rpm
